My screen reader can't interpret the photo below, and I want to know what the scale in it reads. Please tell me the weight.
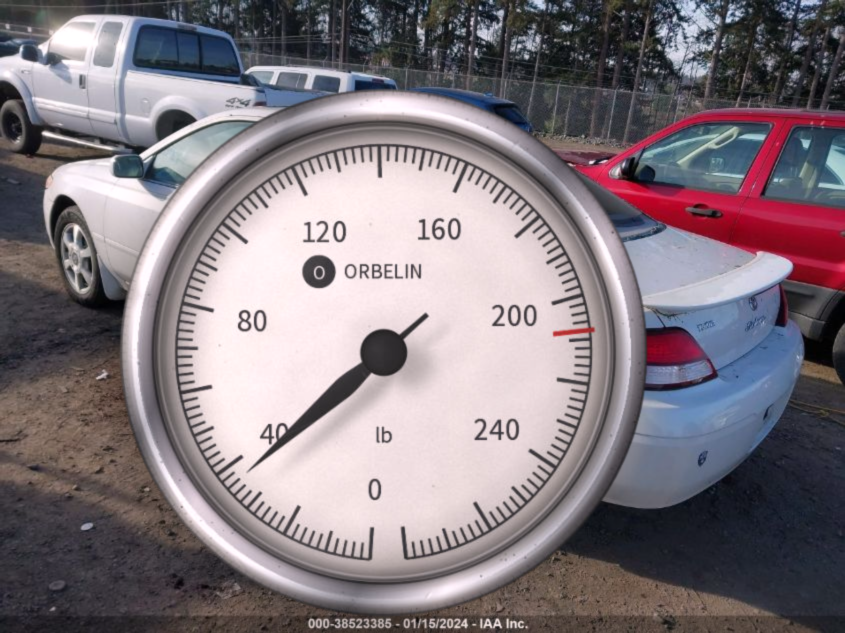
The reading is 36 lb
